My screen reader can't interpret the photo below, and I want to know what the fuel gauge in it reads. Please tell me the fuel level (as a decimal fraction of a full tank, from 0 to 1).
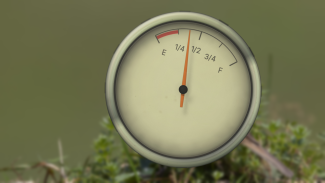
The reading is 0.375
